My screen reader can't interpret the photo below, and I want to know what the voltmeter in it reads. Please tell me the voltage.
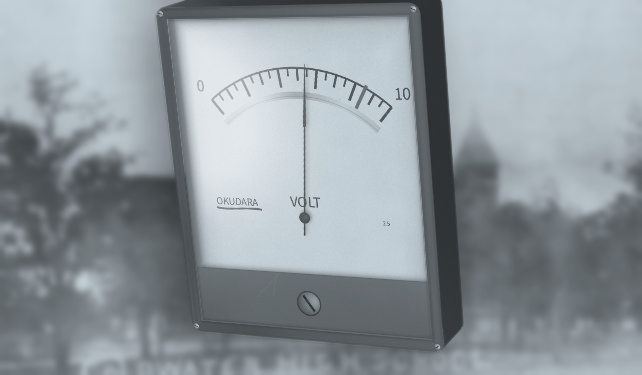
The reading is 5.5 V
